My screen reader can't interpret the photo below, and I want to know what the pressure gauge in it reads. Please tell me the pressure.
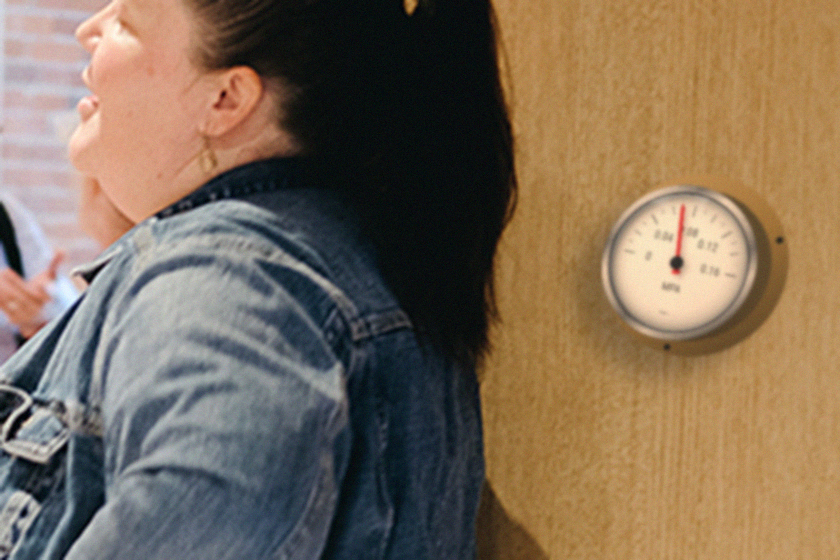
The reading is 0.07 MPa
